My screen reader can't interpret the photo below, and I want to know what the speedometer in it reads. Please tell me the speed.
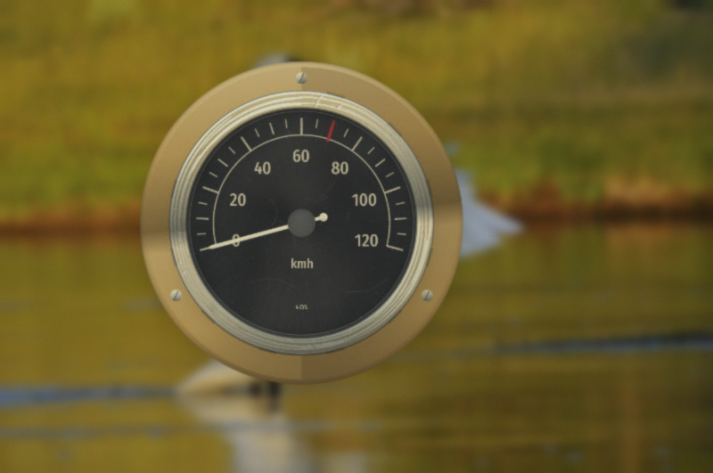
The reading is 0 km/h
